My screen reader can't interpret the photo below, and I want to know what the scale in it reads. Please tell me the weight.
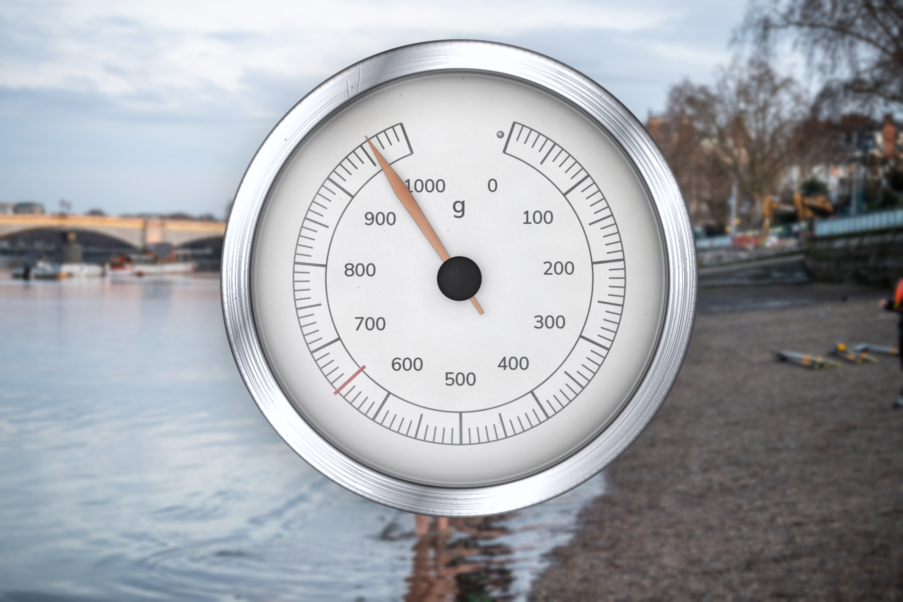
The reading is 960 g
